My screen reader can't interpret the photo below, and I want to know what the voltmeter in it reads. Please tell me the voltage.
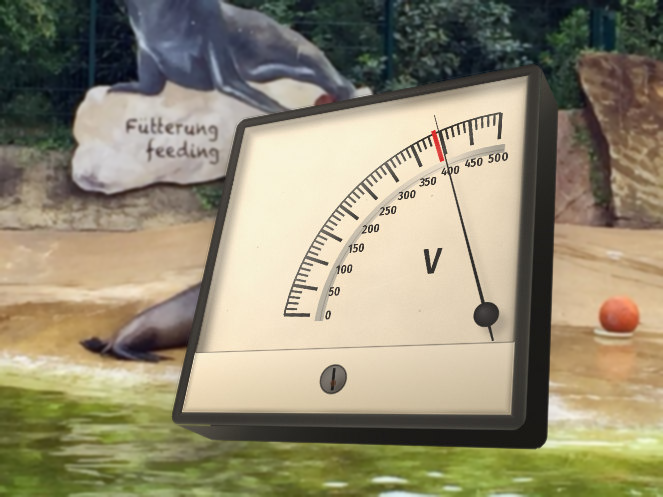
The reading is 400 V
